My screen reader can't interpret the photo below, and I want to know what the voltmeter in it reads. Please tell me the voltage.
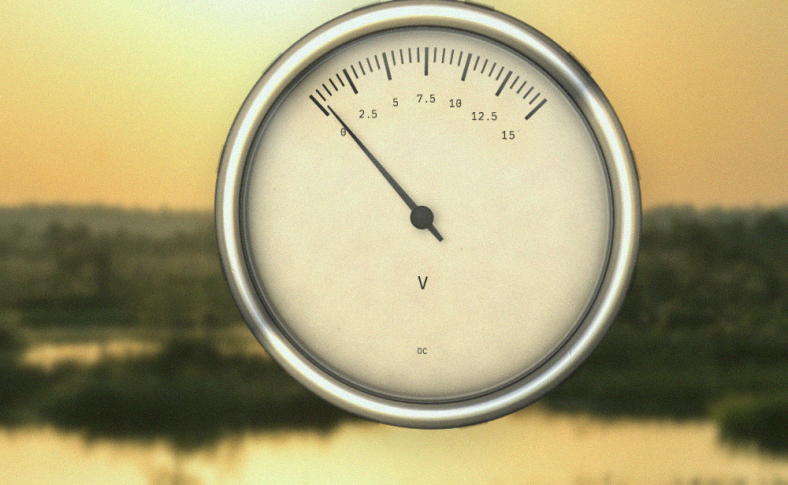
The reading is 0.5 V
